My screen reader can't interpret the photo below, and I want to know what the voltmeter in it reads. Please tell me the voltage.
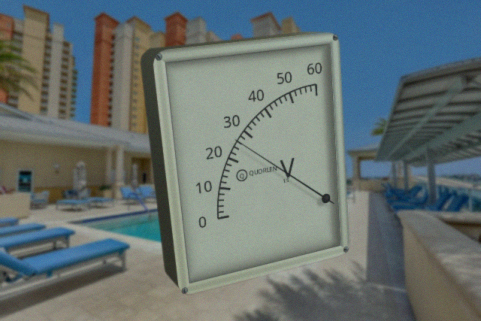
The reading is 26 V
